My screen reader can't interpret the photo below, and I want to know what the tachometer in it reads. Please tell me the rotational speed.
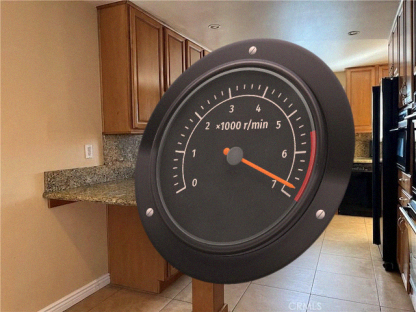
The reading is 6800 rpm
